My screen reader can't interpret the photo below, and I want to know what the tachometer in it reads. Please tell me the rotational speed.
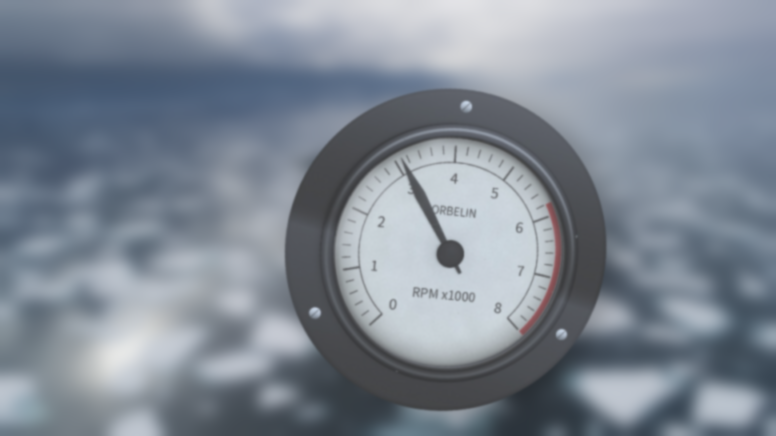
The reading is 3100 rpm
